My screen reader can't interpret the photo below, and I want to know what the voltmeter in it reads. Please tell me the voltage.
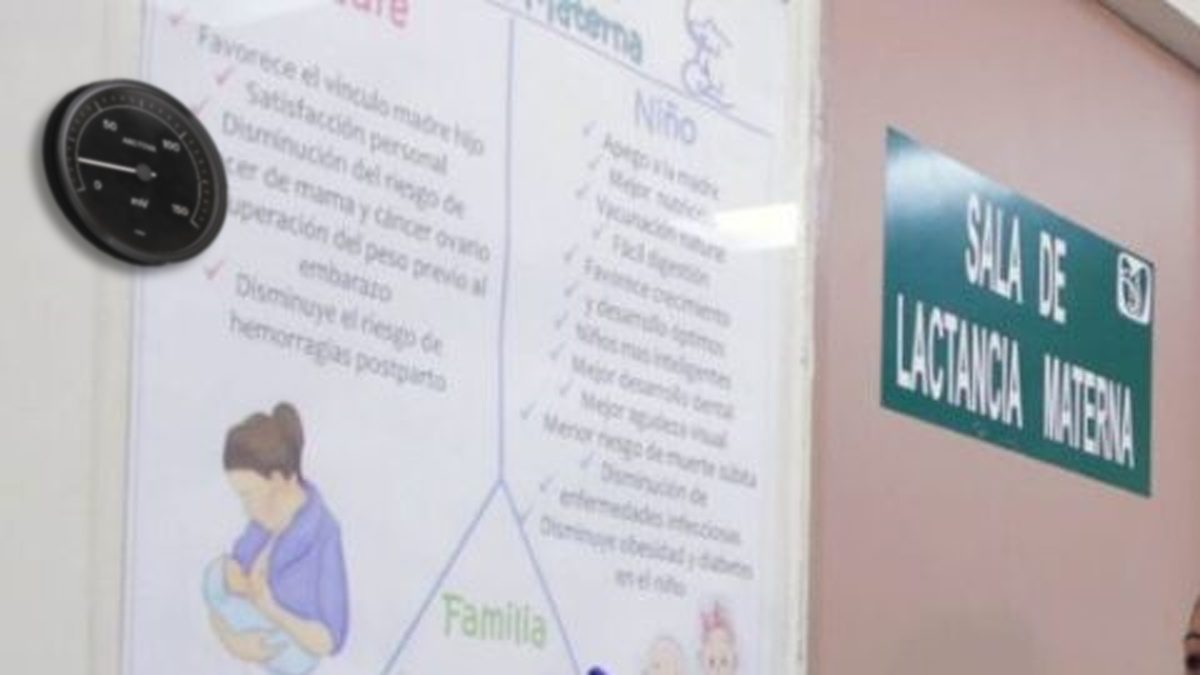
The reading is 15 mV
